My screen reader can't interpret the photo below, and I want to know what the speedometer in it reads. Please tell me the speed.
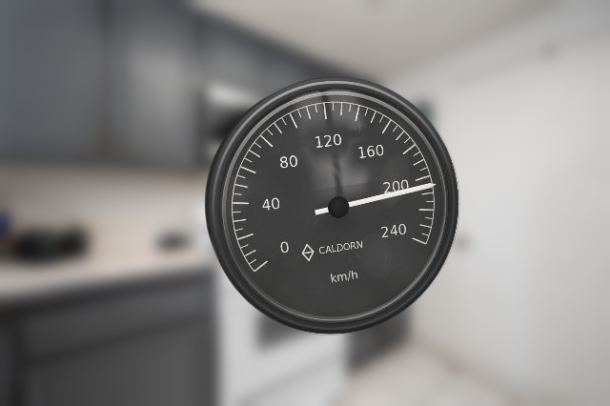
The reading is 205 km/h
